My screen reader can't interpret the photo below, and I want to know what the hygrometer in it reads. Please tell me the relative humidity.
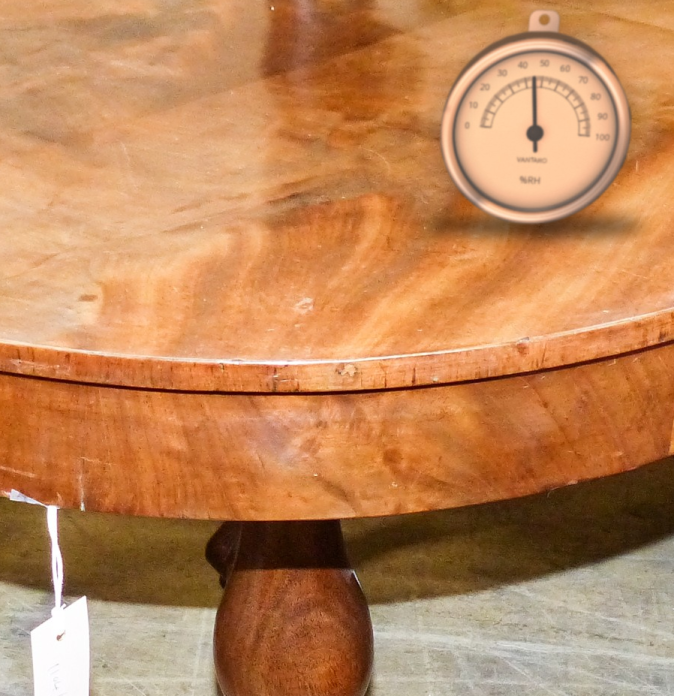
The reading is 45 %
